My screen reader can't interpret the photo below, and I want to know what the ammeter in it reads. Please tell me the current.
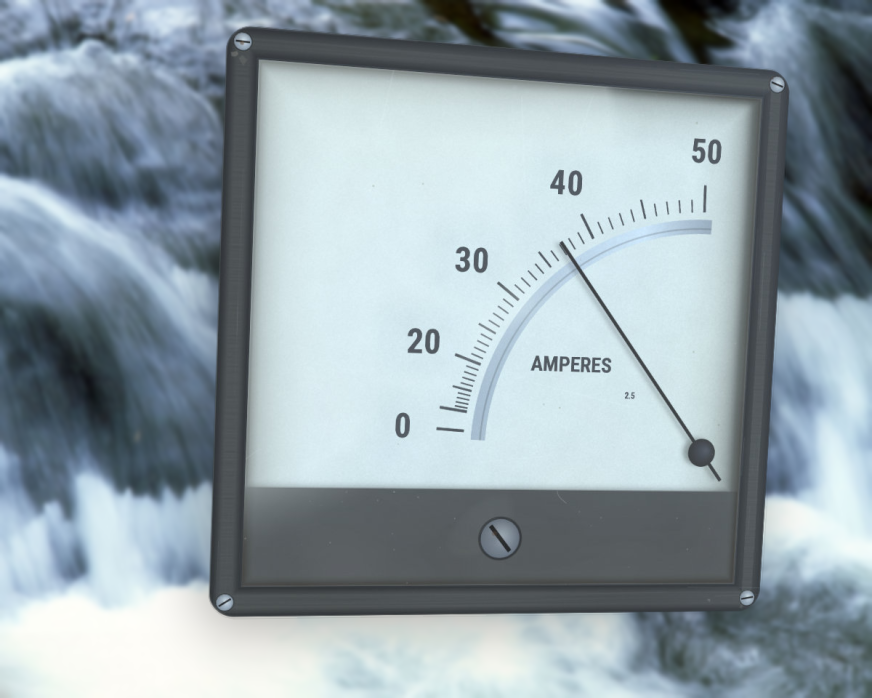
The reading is 37 A
